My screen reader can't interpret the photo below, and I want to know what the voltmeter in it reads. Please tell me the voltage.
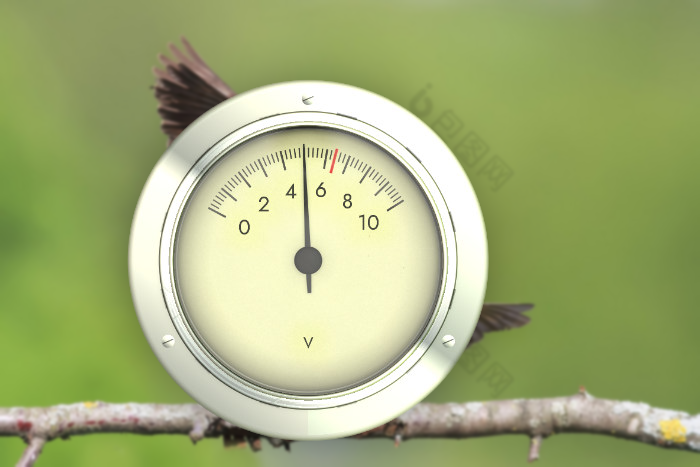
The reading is 5 V
